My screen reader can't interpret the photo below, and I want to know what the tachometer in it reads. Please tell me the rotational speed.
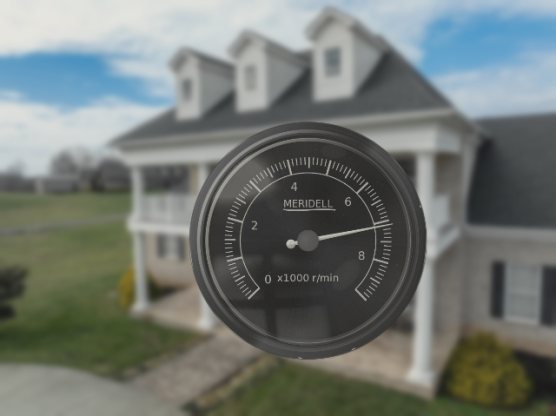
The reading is 7100 rpm
